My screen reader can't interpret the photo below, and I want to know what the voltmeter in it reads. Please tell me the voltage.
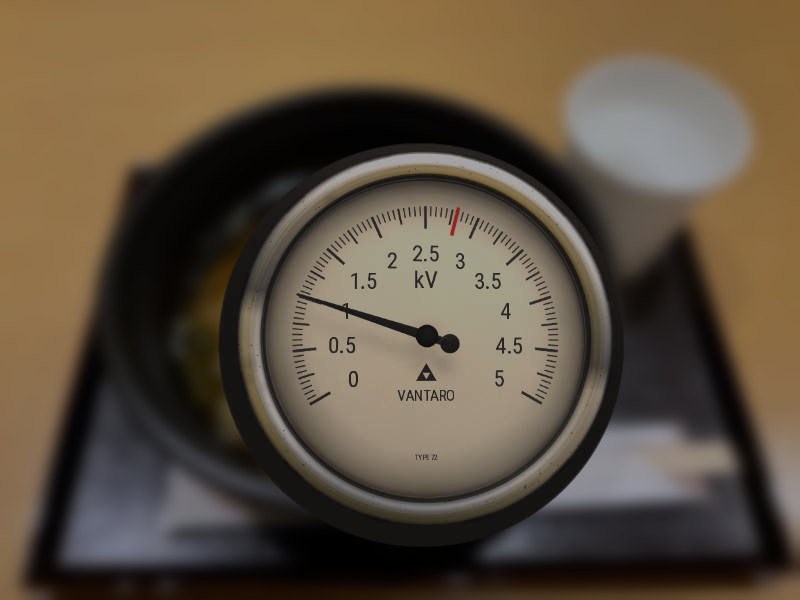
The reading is 1 kV
